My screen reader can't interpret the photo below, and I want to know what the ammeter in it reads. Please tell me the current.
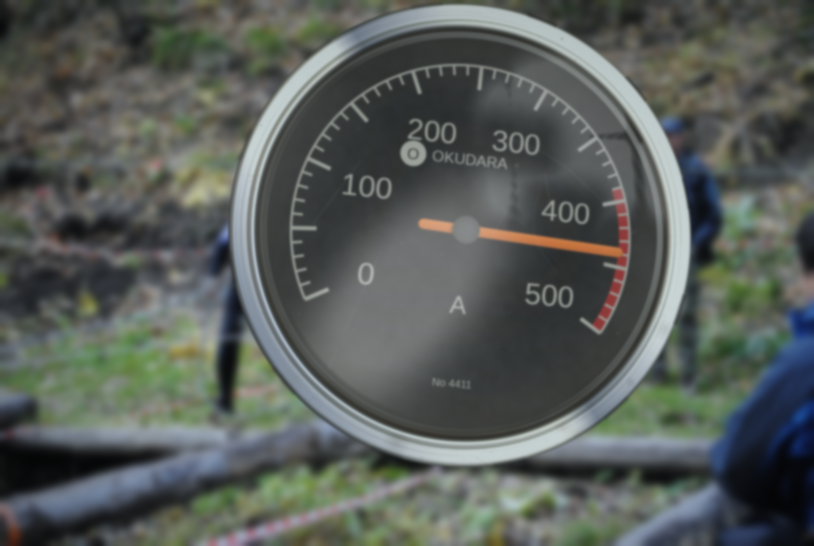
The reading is 440 A
